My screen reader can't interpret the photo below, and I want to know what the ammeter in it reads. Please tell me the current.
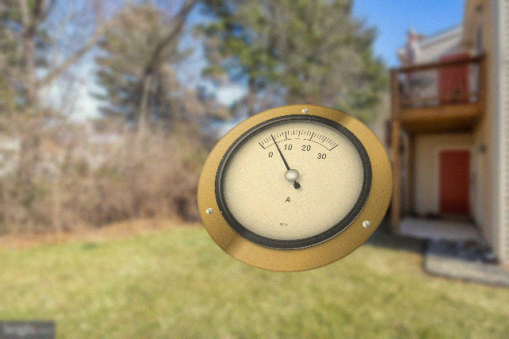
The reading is 5 A
